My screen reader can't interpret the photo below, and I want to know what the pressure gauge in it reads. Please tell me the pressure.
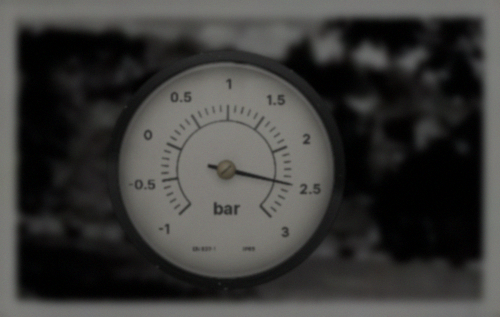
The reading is 2.5 bar
